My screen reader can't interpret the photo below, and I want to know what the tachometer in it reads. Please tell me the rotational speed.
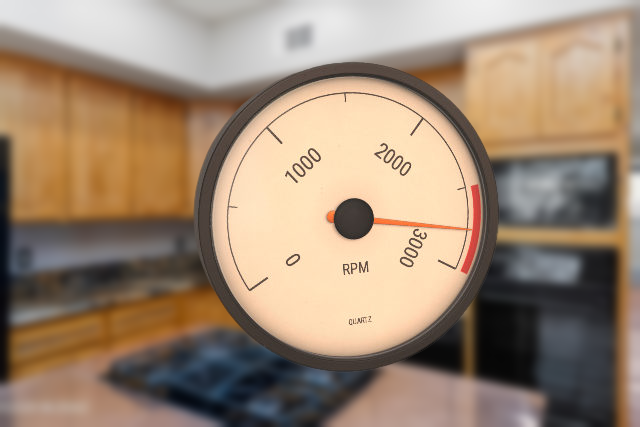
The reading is 2750 rpm
